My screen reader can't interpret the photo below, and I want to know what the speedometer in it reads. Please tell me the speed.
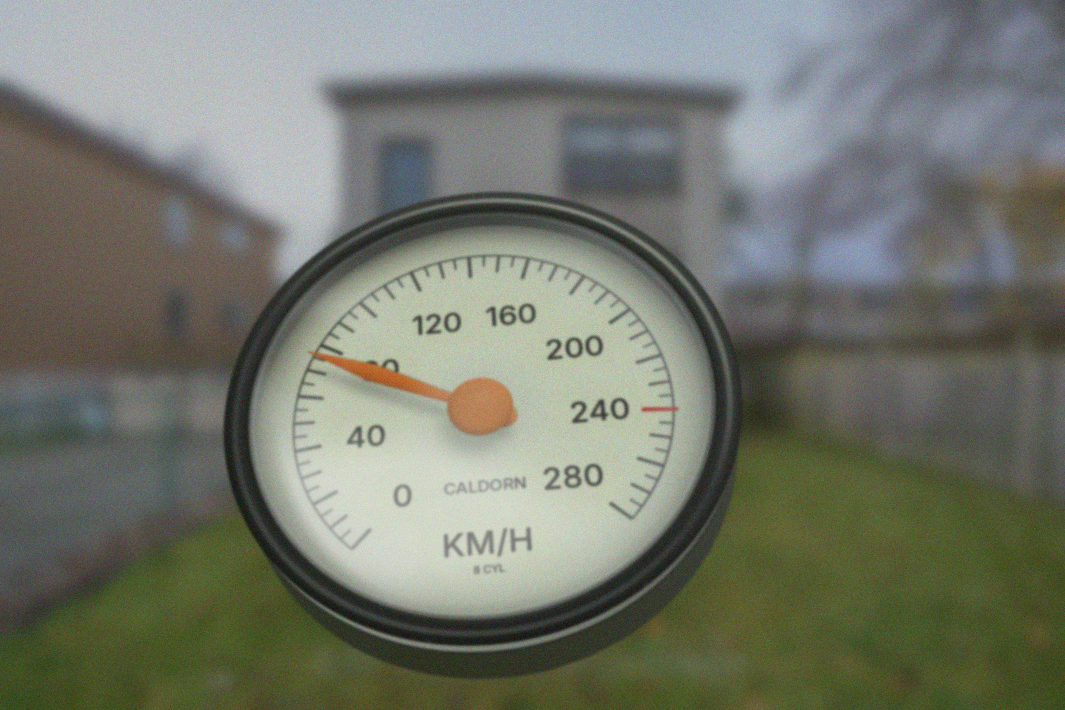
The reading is 75 km/h
